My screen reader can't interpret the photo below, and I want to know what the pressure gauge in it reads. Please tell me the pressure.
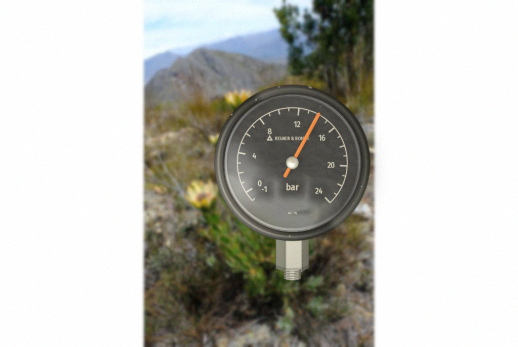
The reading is 14 bar
